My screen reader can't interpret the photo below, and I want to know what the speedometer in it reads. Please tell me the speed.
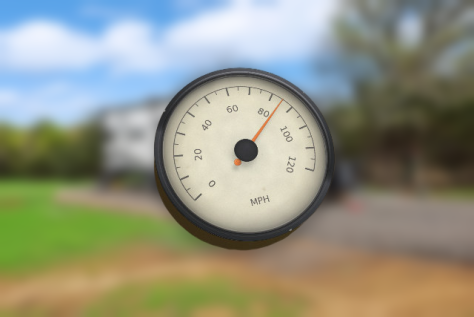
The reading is 85 mph
